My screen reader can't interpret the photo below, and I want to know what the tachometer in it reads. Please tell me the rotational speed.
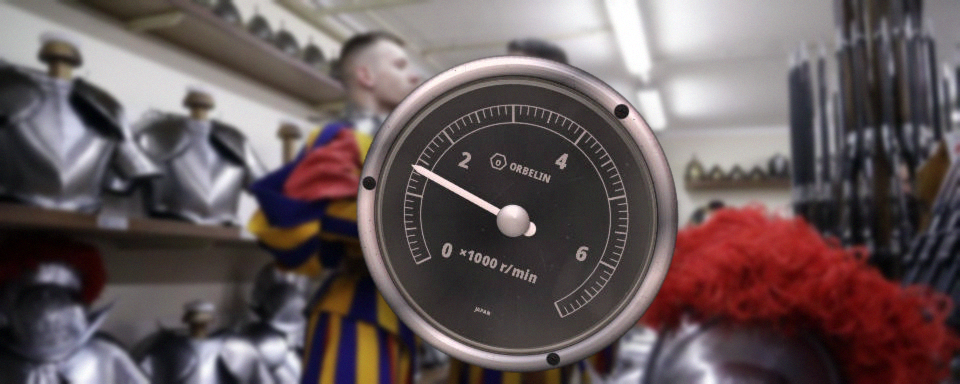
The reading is 1400 rpm
